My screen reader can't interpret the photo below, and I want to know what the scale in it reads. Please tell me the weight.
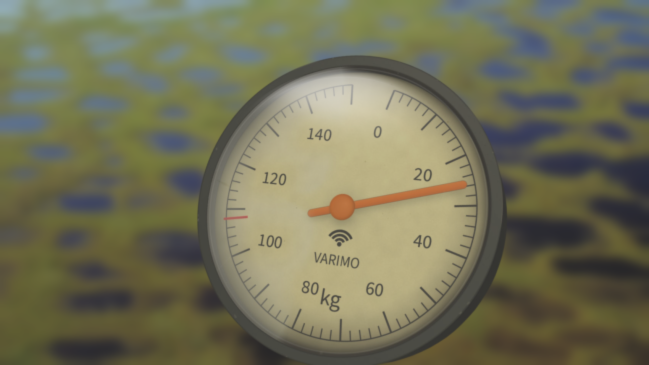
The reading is 26 kg
